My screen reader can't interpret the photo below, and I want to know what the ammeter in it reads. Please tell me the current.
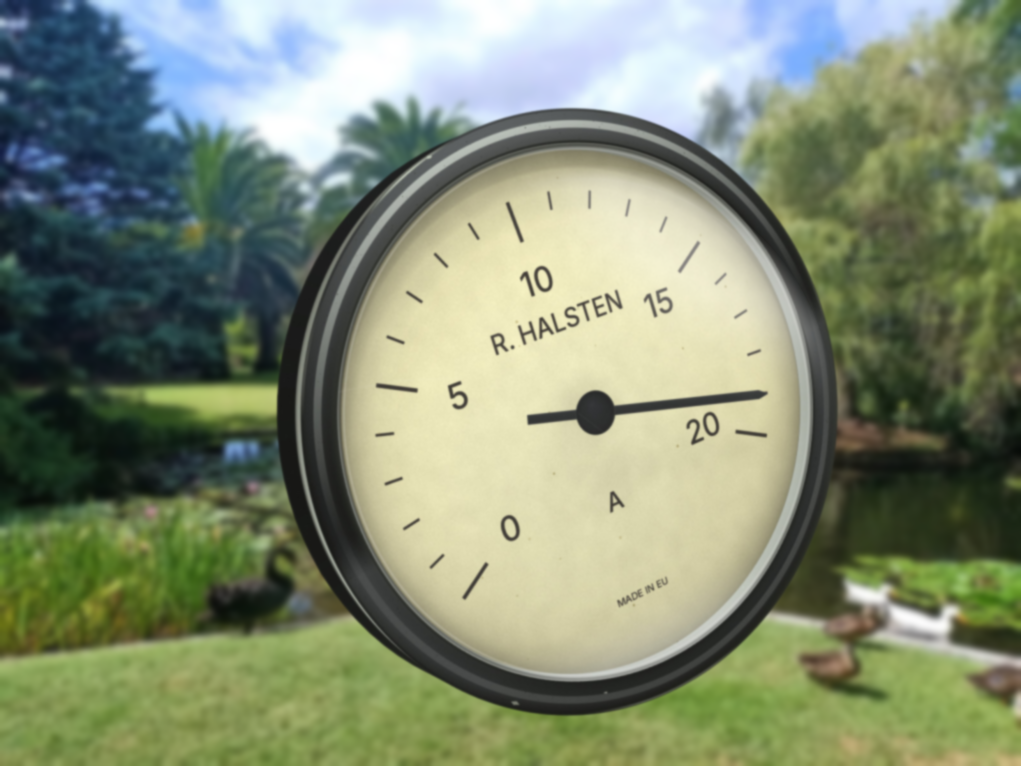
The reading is 19 A
